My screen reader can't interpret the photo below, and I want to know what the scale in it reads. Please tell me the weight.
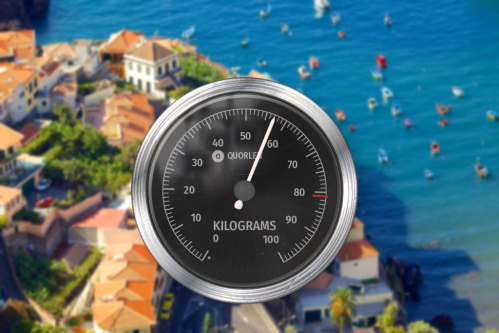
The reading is 57 kg
